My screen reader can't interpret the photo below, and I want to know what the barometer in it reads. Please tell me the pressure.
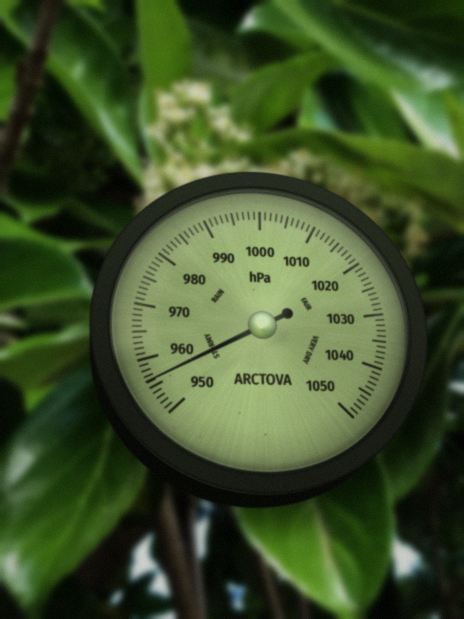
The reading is 956 hPa
